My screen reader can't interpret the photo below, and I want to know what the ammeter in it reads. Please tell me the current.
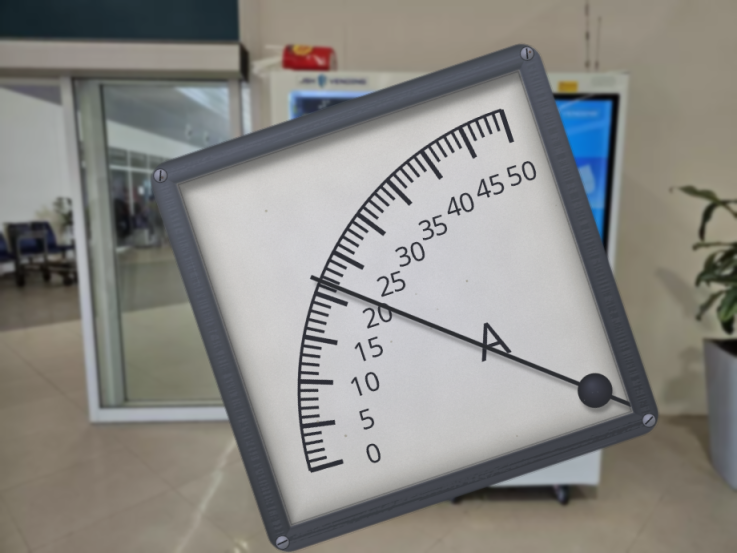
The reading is 21.5 A
